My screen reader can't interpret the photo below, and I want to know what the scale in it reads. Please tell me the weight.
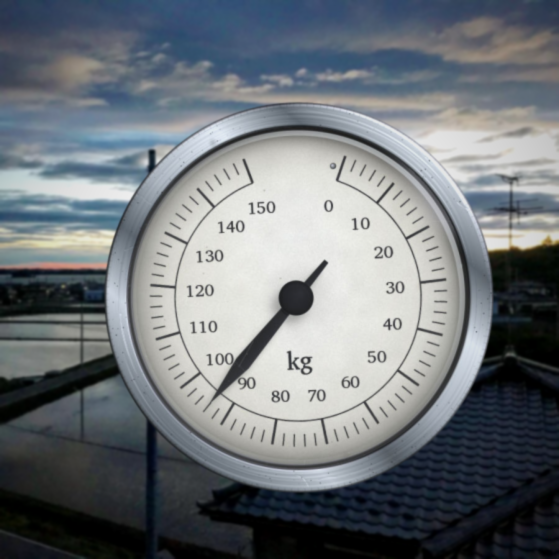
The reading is 94 kg
